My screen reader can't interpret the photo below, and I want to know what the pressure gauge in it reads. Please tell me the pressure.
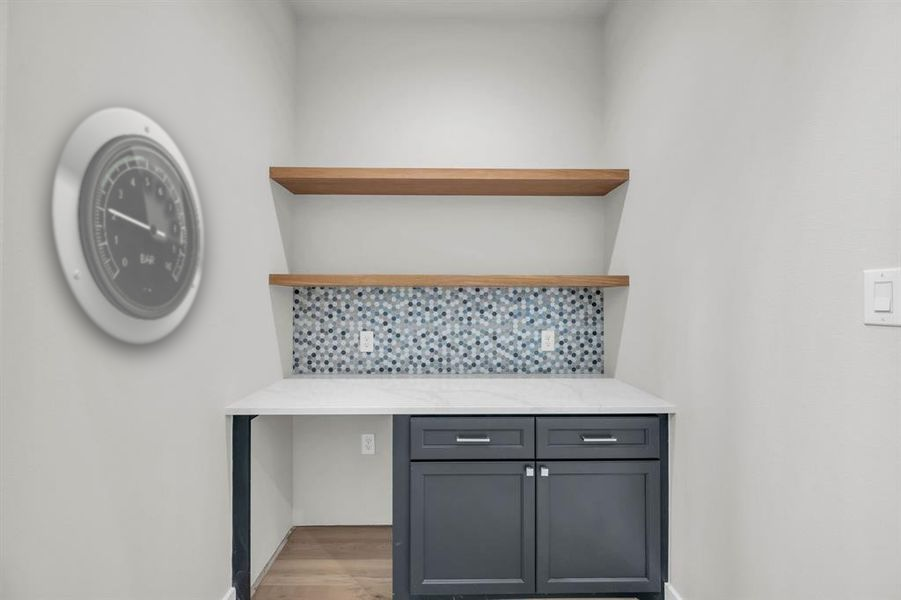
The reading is 2 bar
